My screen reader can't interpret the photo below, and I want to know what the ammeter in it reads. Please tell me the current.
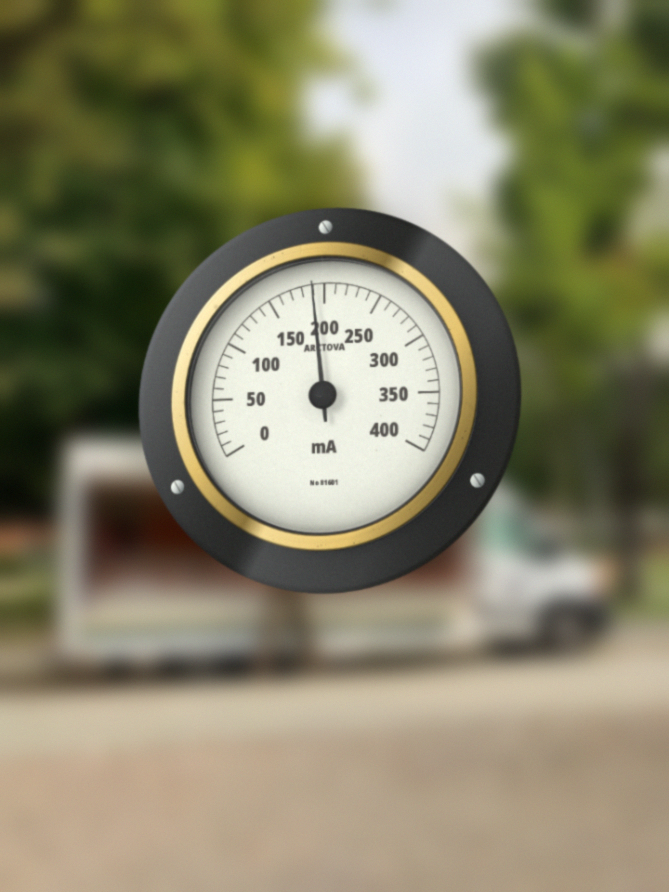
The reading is 190 mA
